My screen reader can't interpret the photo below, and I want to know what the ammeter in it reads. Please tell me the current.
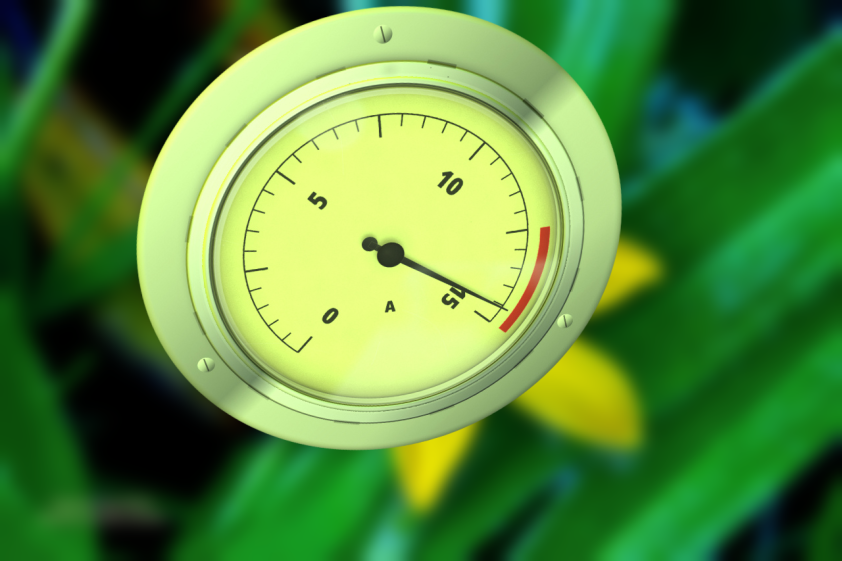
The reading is 14.5 A
